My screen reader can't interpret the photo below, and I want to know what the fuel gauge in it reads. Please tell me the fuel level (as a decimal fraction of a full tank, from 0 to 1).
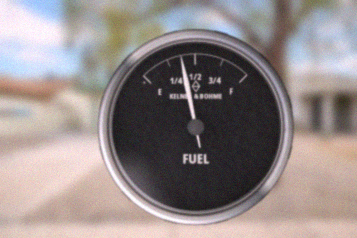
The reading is 0.375
